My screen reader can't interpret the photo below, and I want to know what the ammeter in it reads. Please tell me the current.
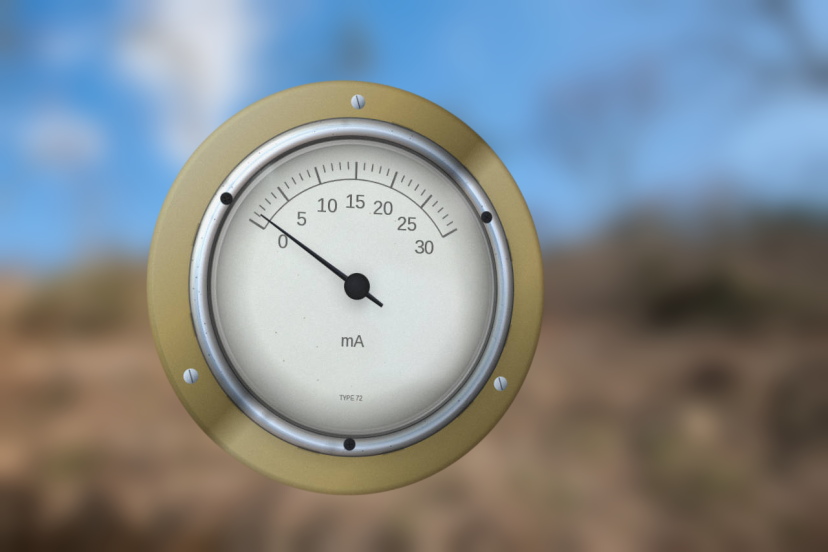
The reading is 1 mA
